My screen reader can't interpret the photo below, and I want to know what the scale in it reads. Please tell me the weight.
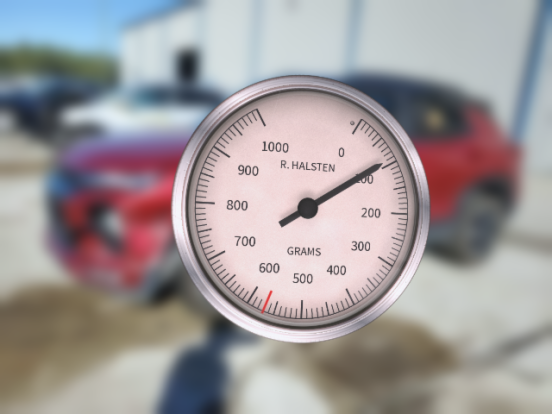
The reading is 90 g
